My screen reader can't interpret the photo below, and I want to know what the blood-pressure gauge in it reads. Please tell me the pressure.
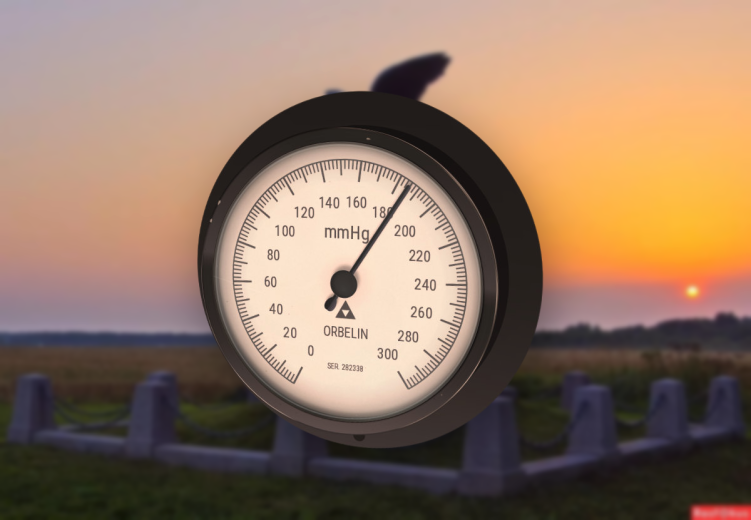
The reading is 186 mmHg
